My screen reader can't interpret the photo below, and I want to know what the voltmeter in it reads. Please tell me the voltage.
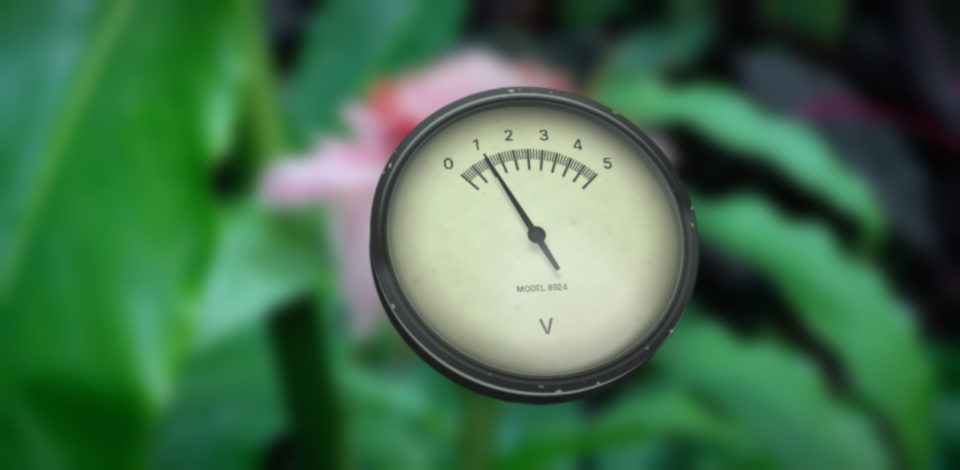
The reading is 1 V
